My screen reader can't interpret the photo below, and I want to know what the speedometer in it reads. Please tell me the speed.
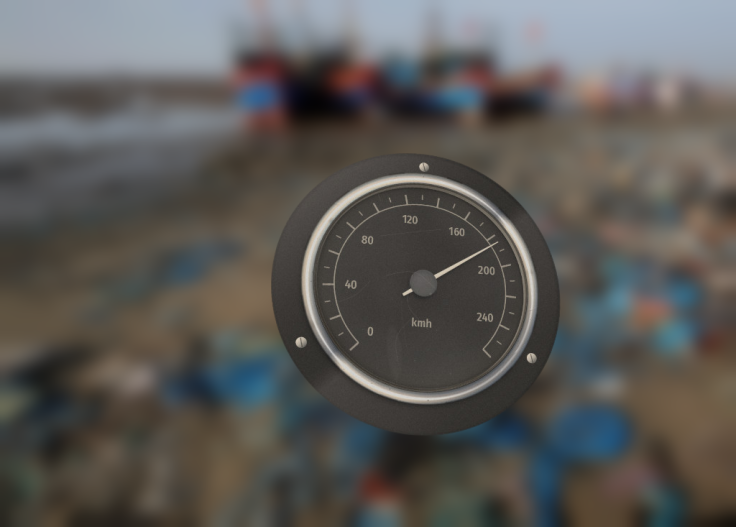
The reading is 185 km/h
